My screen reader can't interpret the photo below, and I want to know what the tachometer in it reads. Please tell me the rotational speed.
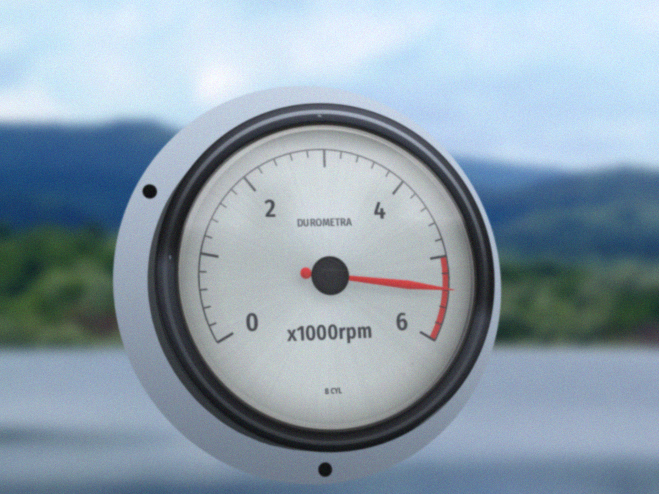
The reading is 5400 rpm
